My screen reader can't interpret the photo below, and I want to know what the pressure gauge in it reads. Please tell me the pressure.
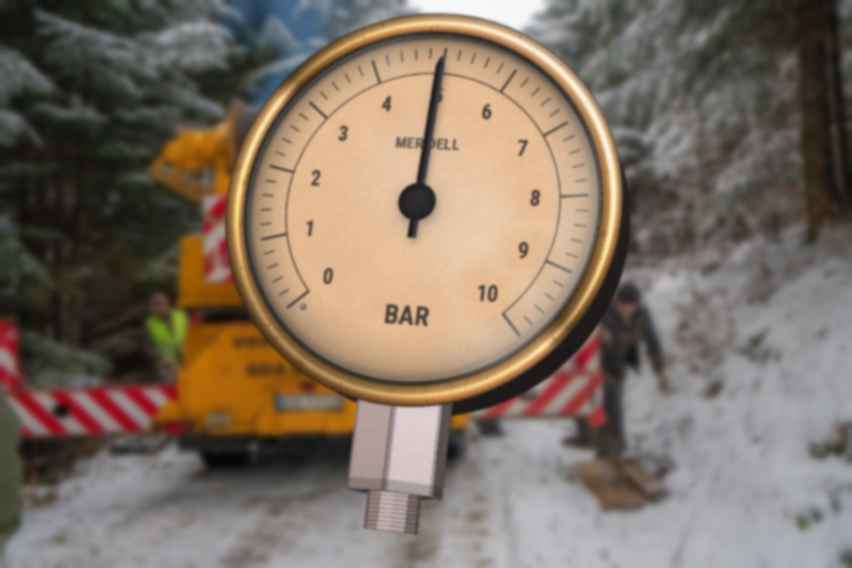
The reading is 5 bar
